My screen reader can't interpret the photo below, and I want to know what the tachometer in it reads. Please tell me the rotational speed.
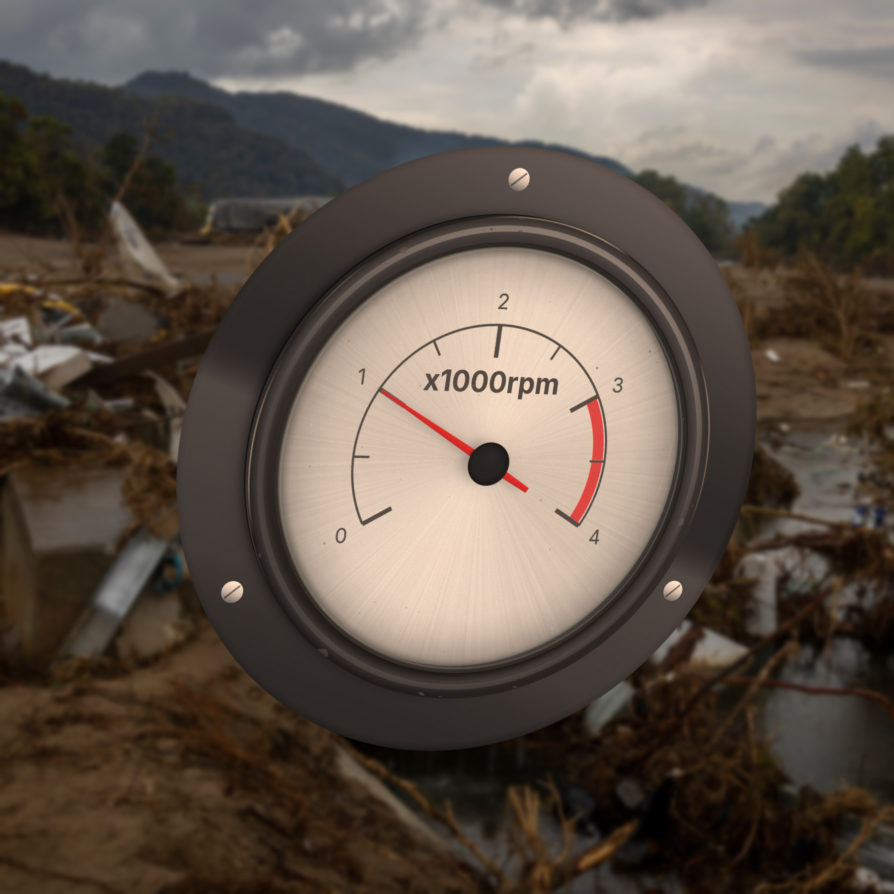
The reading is 1000 rpm
